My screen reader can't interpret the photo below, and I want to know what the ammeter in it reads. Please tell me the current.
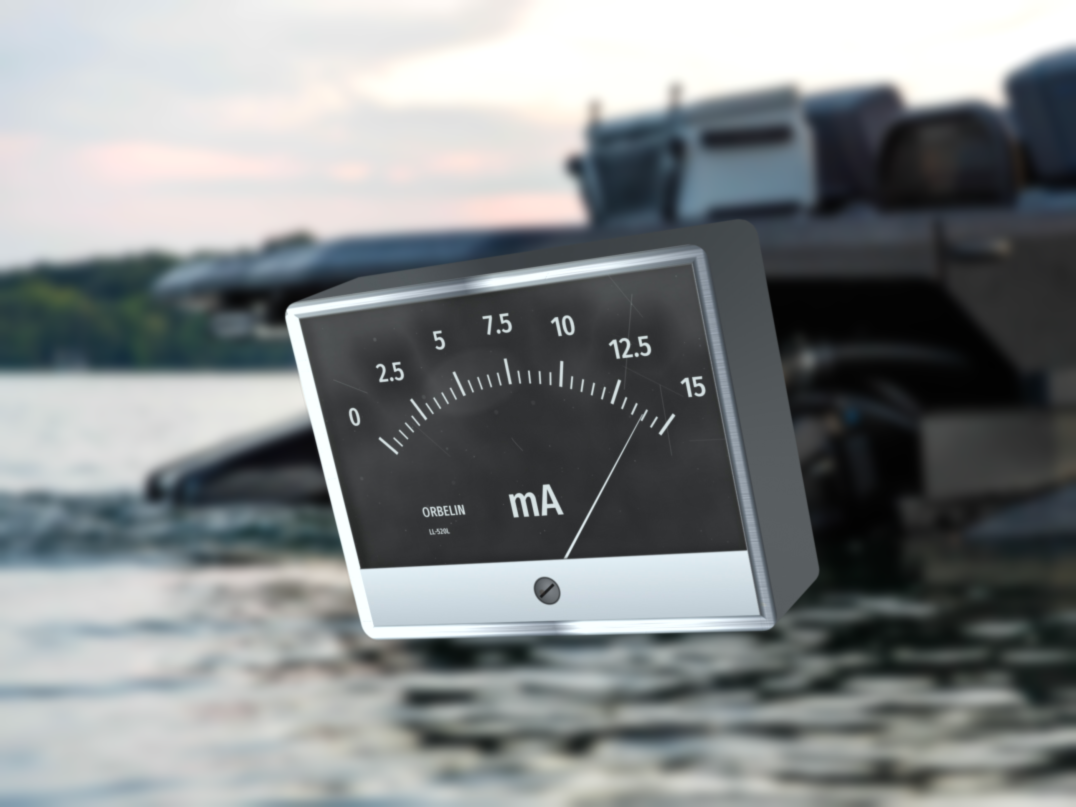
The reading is 14 mA
